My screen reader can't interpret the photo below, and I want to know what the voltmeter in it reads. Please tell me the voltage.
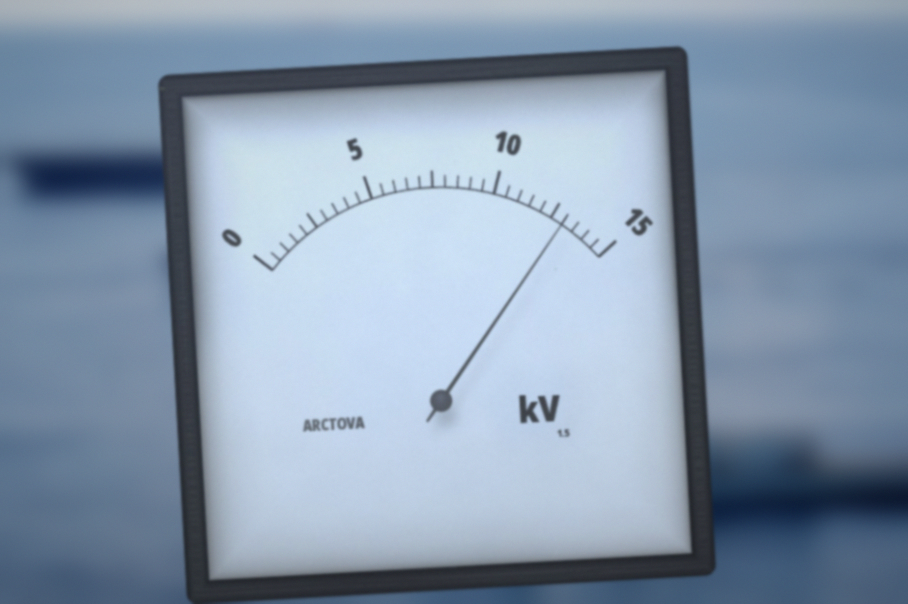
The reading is 13 kV
